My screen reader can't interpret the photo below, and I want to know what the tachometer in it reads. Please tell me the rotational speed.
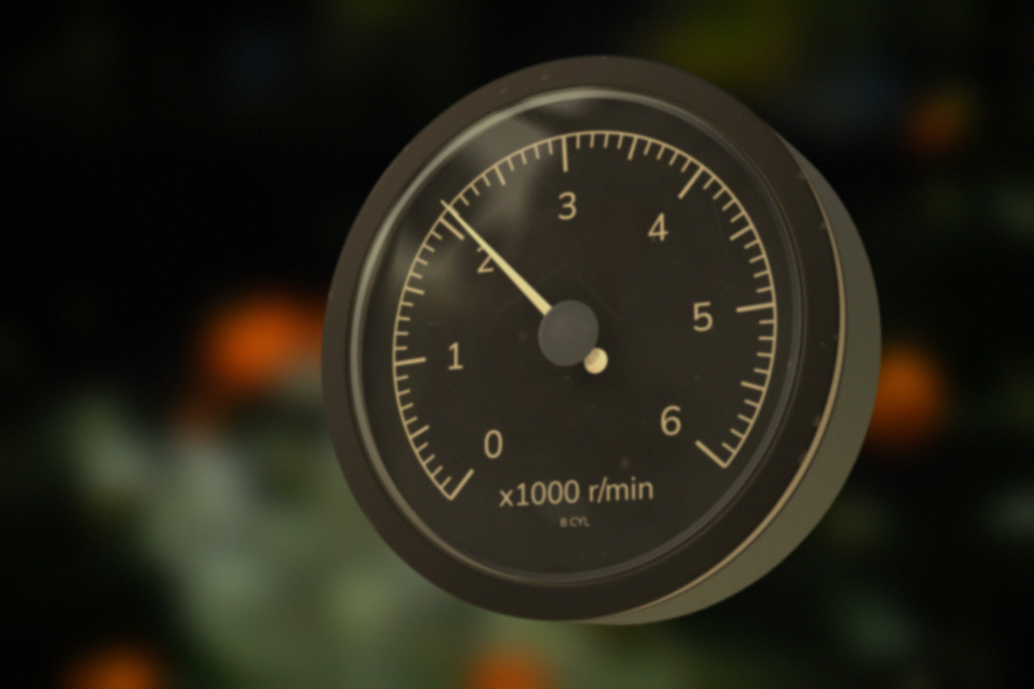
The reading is 2100 rpm
